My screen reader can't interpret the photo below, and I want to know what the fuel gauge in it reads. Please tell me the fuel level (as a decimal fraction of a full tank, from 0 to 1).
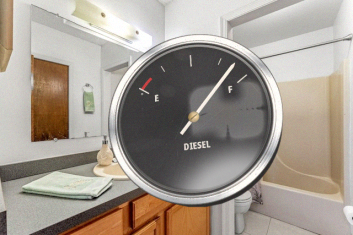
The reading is 0.875
